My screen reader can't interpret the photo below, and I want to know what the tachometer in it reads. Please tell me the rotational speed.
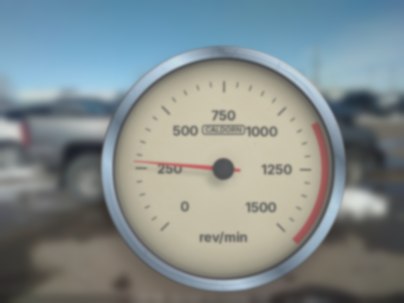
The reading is 275 rpm
